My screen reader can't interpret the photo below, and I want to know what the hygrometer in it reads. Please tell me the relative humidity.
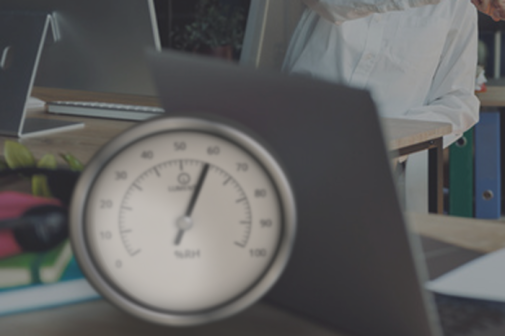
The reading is 60 %
